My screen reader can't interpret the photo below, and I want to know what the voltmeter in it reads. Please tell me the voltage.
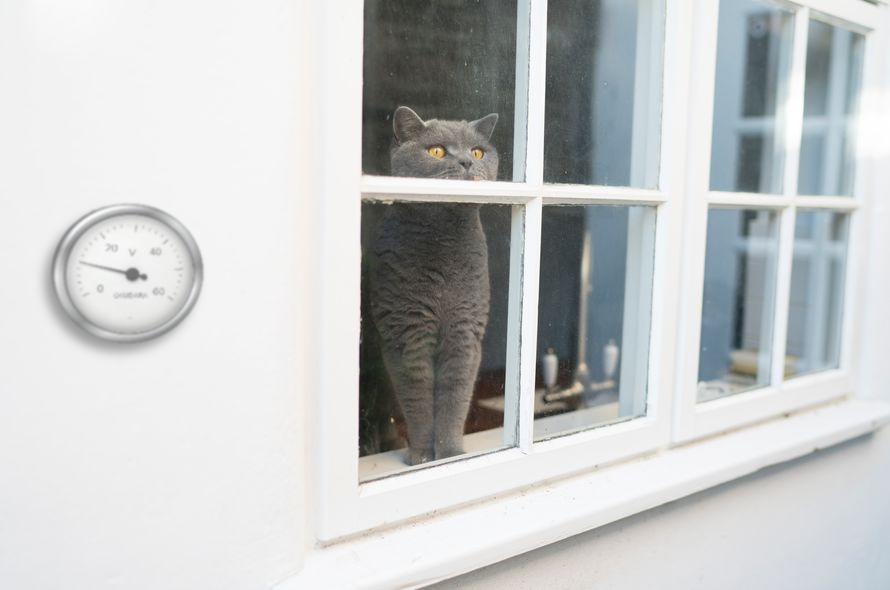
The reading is 10 V
